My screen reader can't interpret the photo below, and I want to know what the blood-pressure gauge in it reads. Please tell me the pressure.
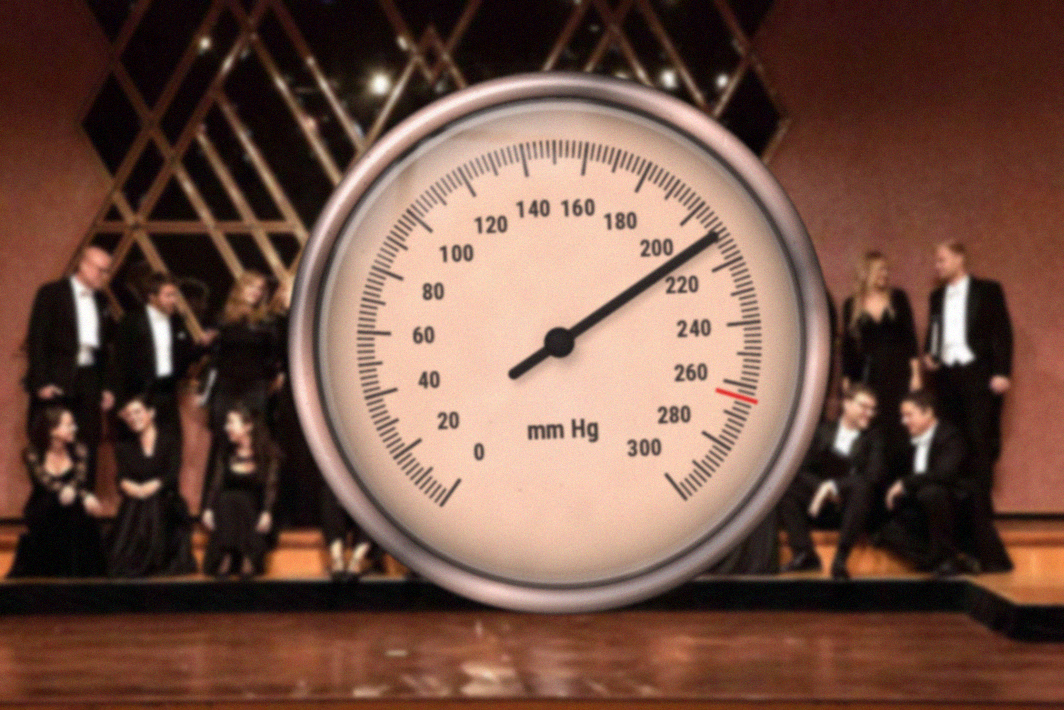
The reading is 210 mmHg
